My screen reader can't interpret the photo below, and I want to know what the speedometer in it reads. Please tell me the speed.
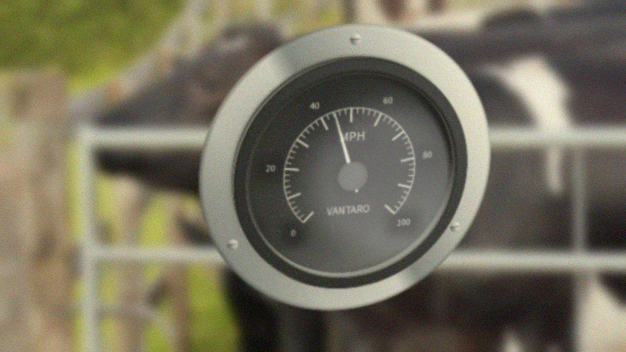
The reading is 44 mph
